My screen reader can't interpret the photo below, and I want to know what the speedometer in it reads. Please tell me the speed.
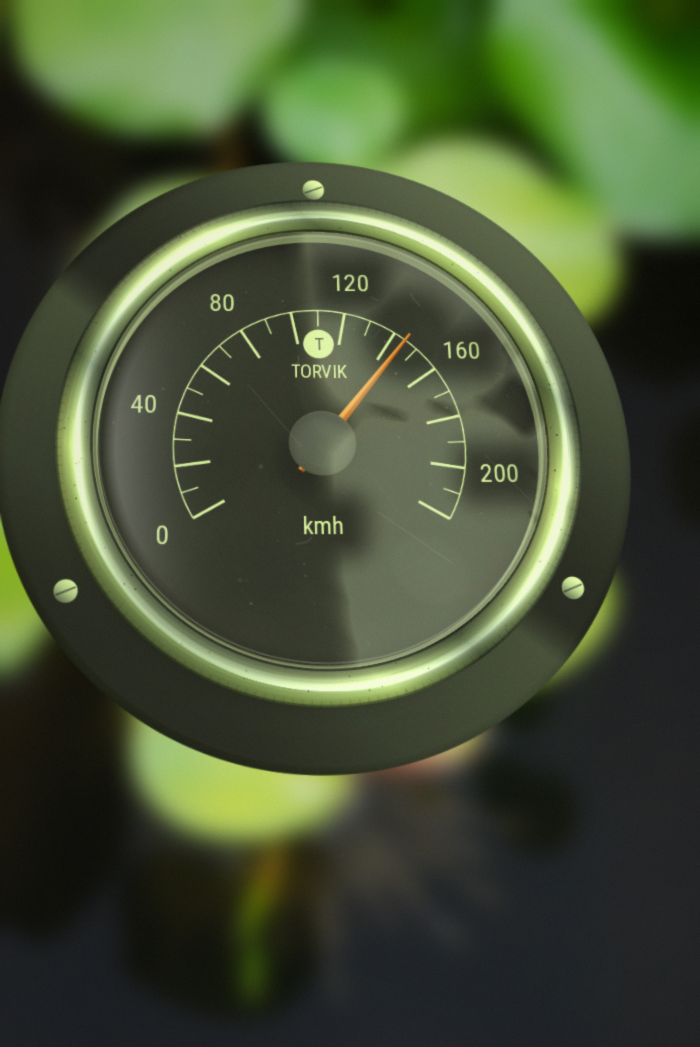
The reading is 145 km/h
